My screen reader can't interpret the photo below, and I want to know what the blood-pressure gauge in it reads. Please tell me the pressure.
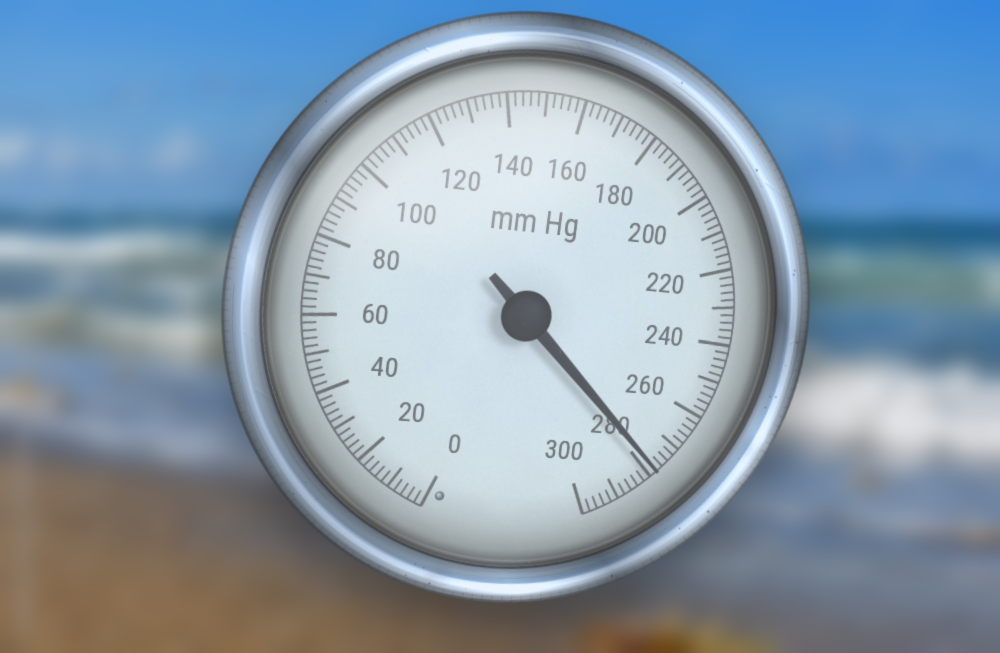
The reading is 278 mmHg
